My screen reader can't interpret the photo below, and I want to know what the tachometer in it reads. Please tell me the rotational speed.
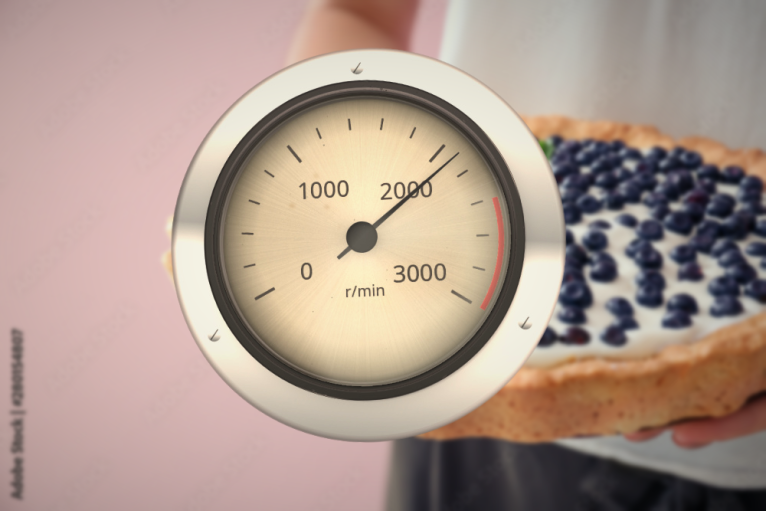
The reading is 2100 rpm
